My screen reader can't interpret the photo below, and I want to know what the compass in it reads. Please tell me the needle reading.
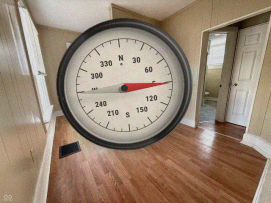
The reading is 90 °
